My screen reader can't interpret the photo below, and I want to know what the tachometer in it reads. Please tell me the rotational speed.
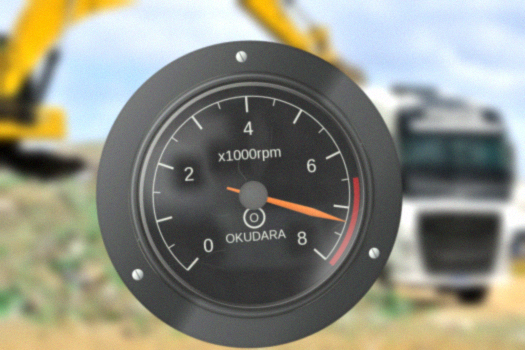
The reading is 7250 rpm
